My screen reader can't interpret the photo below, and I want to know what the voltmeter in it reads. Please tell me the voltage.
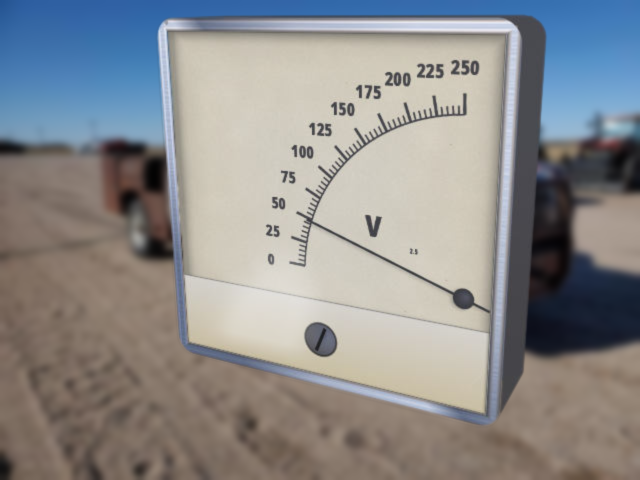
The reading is 50 V
